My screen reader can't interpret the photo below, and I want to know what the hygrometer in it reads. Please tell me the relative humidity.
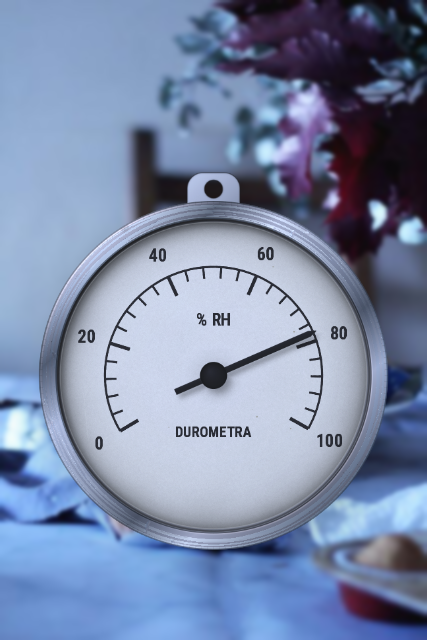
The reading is 78 %
